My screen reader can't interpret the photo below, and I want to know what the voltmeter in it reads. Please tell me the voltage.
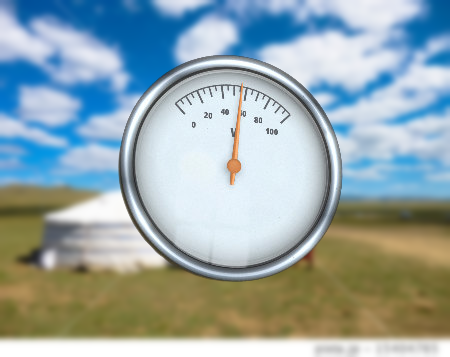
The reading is 55 V
